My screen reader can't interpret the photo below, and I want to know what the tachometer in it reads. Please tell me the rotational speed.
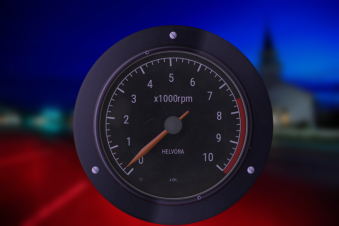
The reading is 200 rpm
